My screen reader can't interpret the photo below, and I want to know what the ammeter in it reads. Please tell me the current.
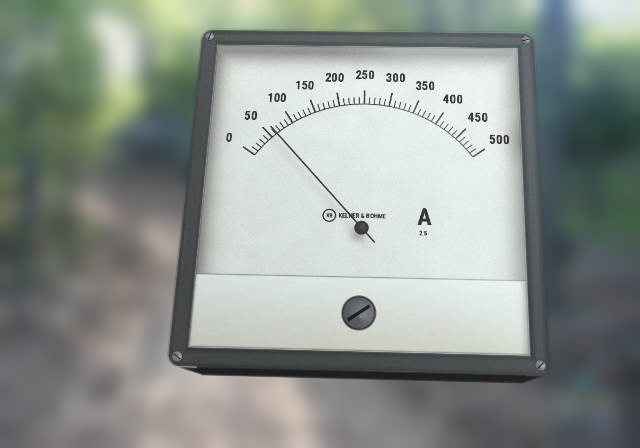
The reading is 60 A
